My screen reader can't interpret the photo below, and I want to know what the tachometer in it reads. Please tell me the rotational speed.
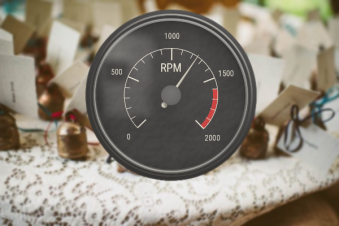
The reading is 1250 rpm
